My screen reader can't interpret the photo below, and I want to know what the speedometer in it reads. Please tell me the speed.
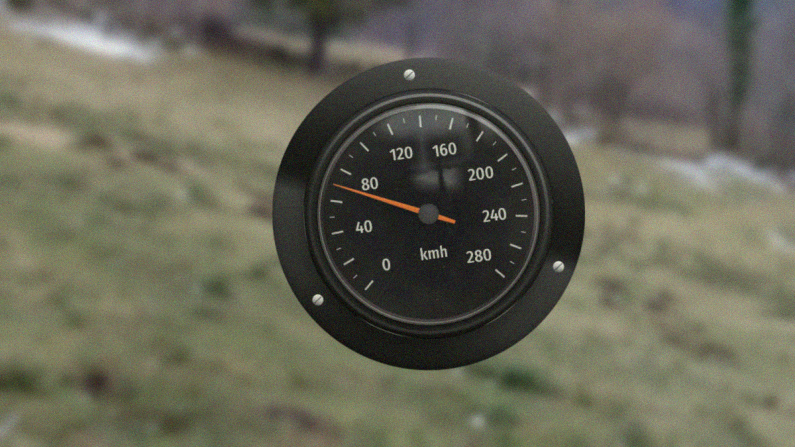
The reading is 70 km/h
